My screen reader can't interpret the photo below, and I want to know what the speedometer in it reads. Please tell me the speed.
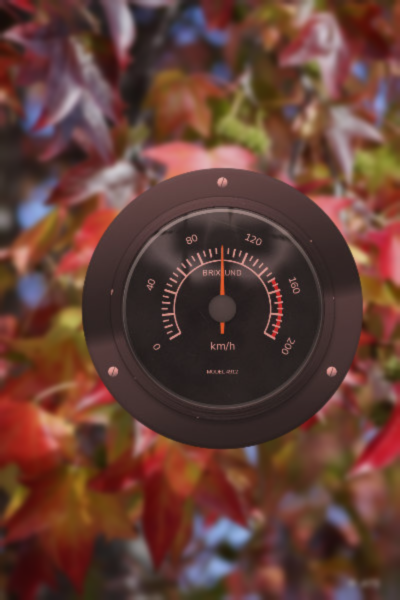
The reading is 100 km/h
